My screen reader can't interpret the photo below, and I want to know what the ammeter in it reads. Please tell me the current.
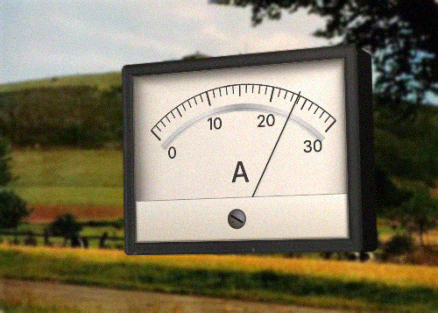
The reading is 24 A
